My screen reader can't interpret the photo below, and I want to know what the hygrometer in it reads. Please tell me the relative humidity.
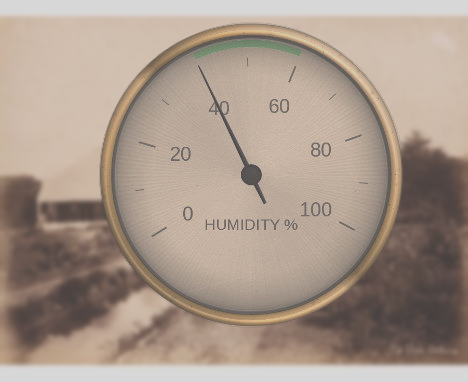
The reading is 40 %
